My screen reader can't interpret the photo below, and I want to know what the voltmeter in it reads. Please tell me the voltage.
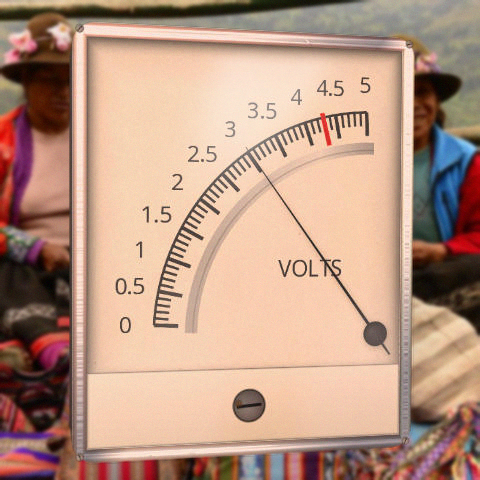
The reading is 3 V
